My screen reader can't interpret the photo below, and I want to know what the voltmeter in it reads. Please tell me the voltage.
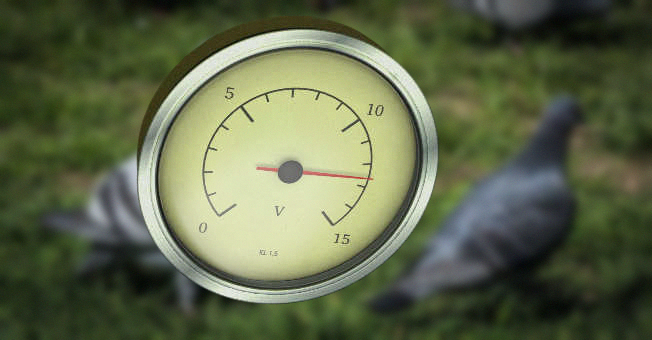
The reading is 12.5 V
